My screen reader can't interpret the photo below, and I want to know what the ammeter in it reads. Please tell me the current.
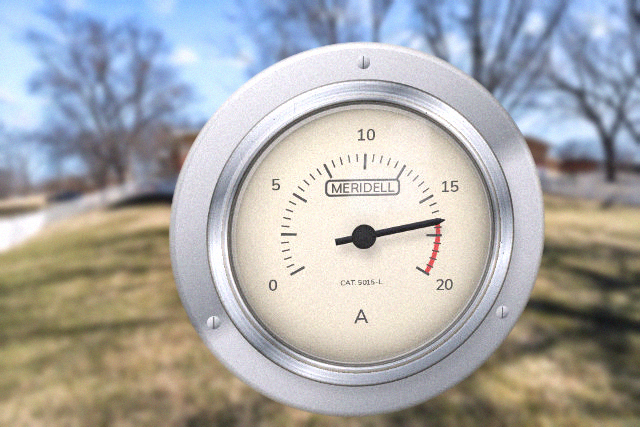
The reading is 16.5 A
